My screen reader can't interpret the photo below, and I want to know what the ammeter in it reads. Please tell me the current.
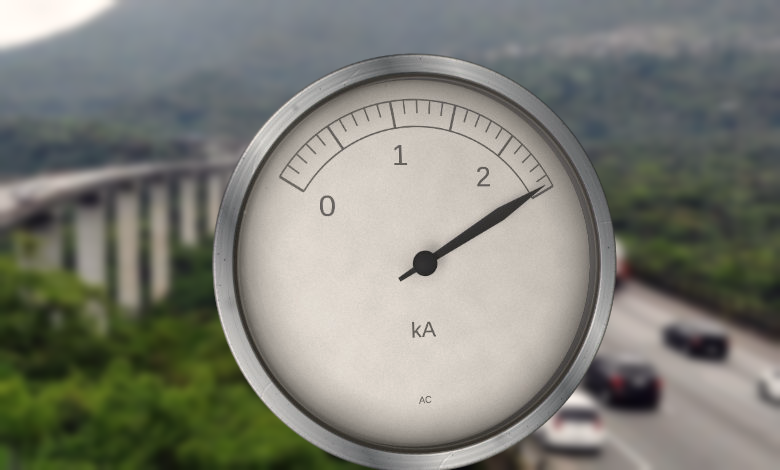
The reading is 2.45 kA
